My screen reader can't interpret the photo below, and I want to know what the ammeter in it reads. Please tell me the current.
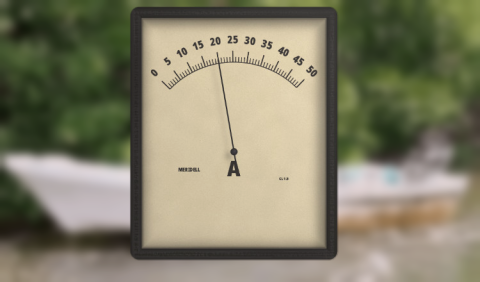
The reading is 20 A
